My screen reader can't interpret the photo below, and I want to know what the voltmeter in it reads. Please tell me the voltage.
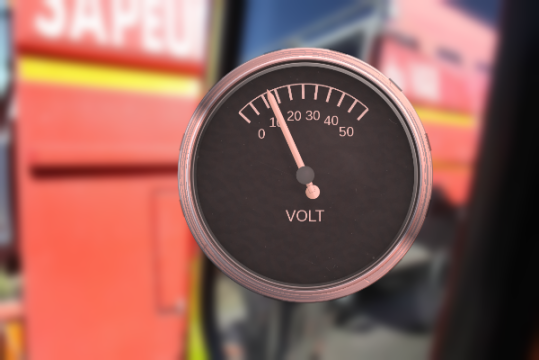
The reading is 12.5 V
